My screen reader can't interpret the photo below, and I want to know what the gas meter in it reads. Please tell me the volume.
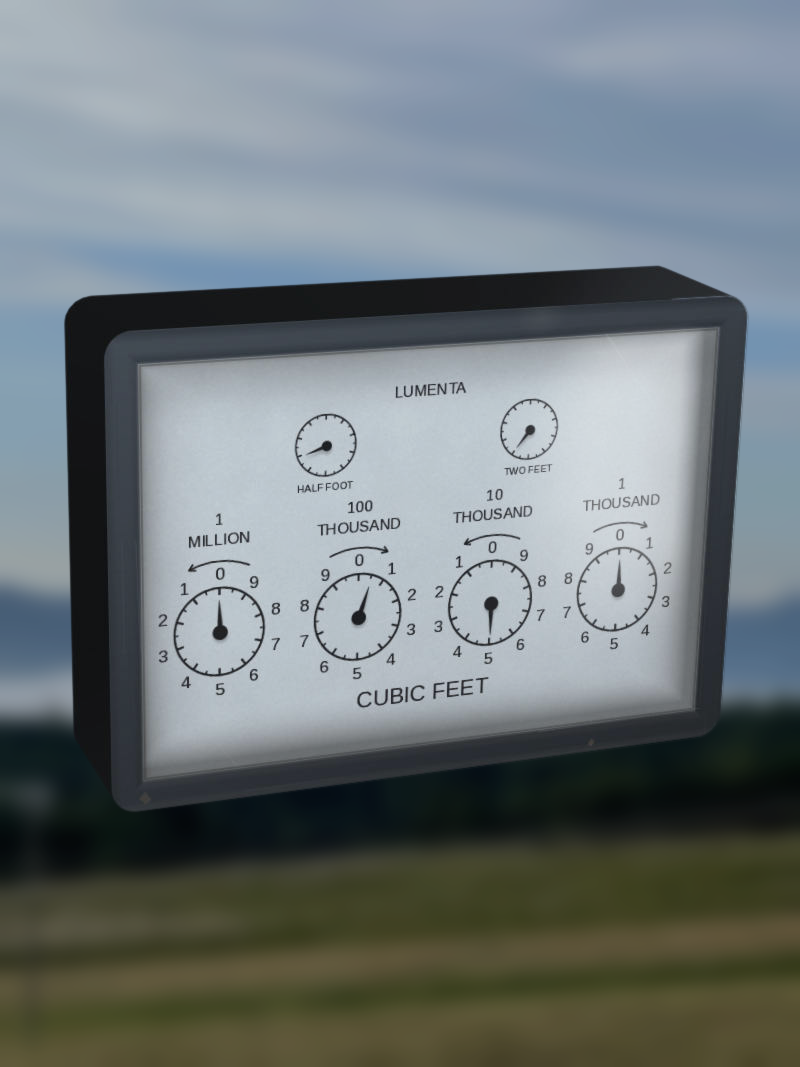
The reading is 5000 ft³
